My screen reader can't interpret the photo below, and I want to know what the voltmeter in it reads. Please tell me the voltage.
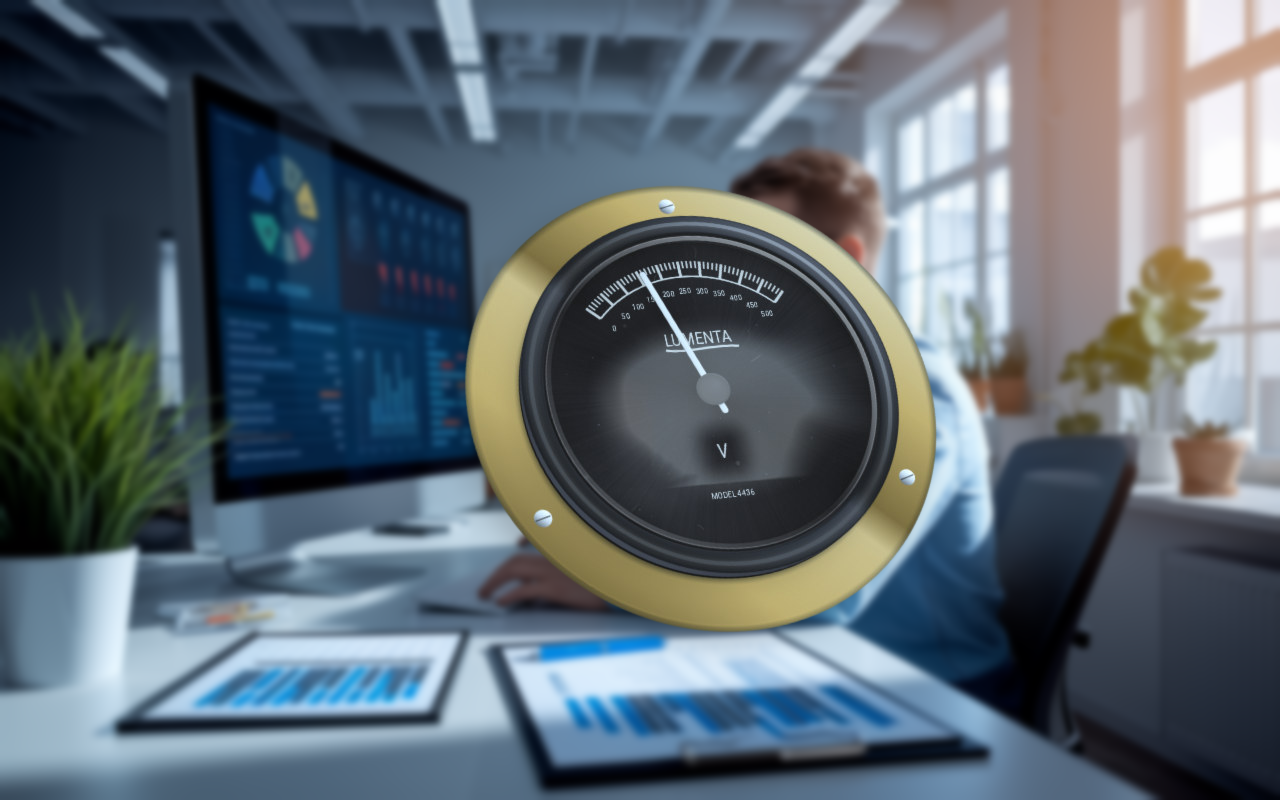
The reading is 150 V
